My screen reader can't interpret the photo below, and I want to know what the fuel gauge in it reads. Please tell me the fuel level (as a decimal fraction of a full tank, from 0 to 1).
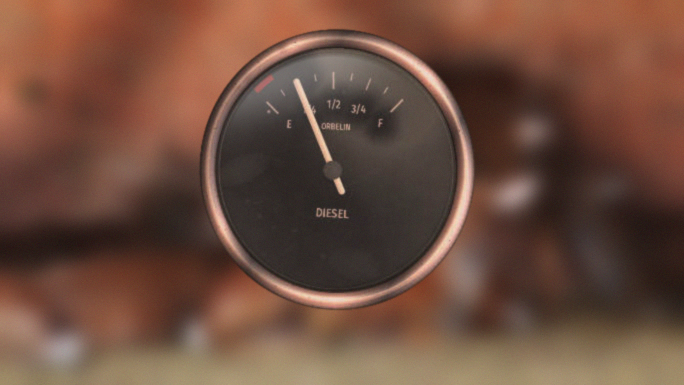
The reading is 0.25
